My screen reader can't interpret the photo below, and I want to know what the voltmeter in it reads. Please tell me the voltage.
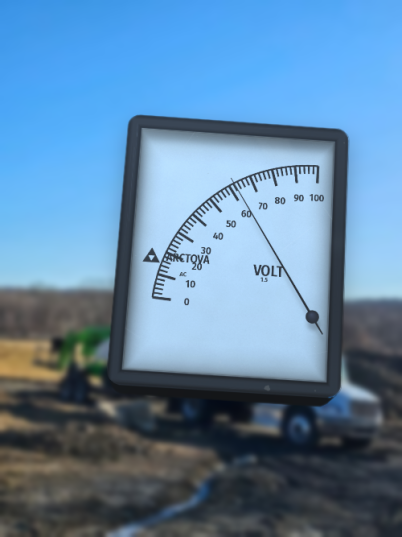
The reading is 62 V
